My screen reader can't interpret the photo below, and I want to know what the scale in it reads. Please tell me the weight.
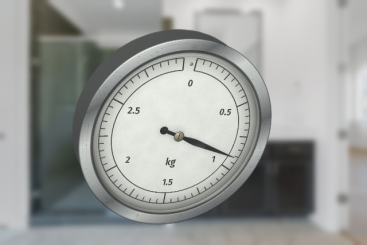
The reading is 0.9 kg
